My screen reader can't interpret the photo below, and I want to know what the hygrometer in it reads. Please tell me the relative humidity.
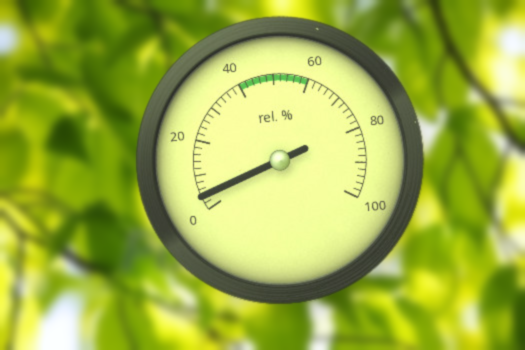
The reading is 4 %
